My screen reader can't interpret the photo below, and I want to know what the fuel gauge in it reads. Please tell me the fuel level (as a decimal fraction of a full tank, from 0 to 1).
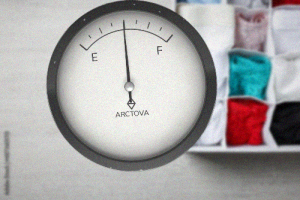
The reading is 0.5
